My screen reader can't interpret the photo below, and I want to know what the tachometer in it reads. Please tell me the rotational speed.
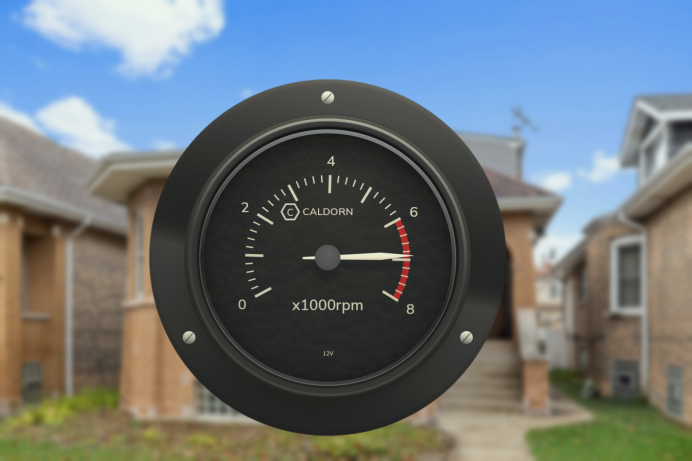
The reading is 6900 rpm
